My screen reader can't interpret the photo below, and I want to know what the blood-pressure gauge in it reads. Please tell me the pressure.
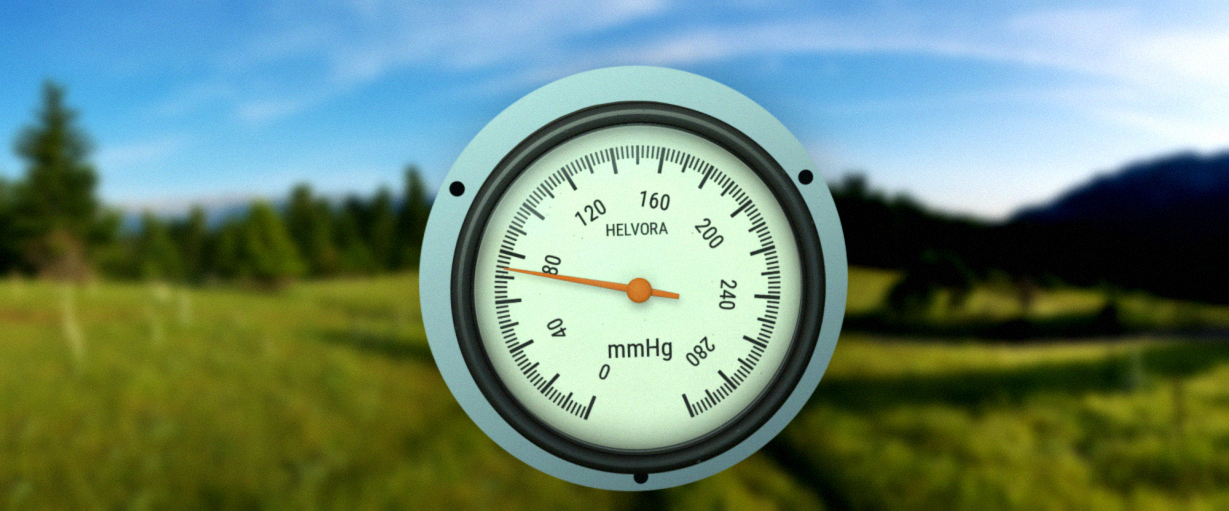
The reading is 74 mmHg
